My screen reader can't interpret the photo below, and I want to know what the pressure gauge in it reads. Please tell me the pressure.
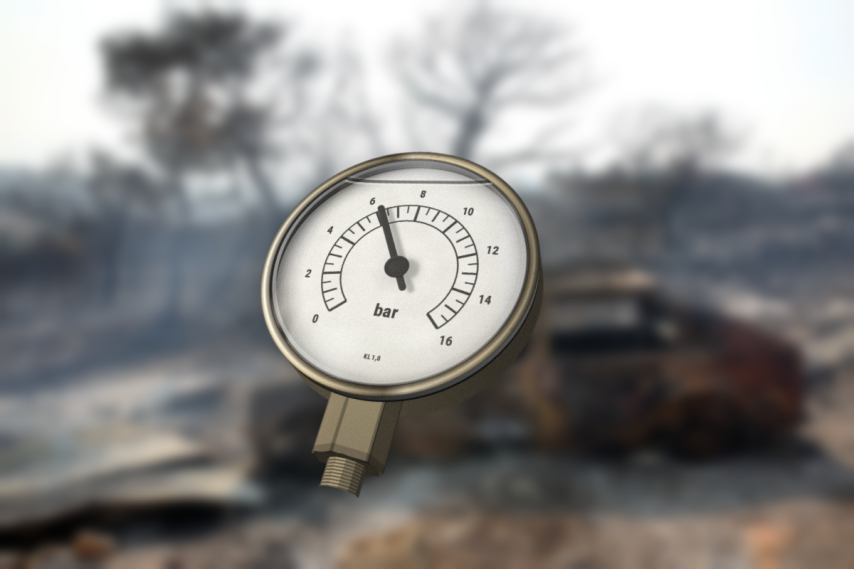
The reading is 6.25 bar
